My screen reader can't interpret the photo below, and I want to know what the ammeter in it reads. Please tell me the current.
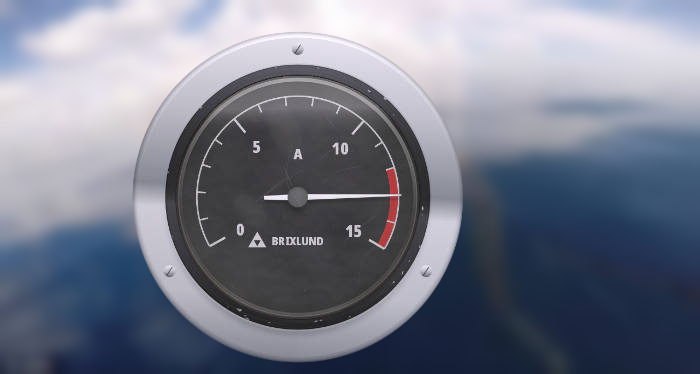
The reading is 13 A
